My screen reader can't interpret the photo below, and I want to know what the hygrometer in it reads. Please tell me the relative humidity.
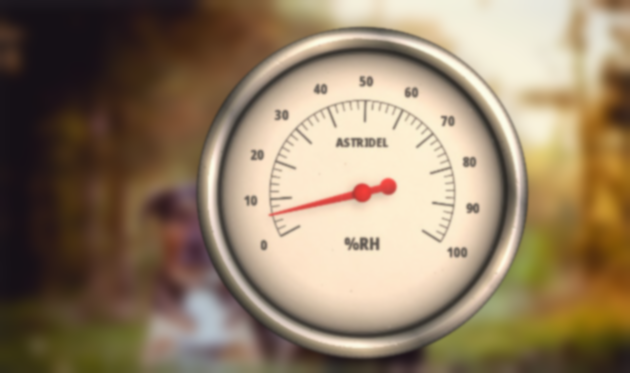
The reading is 6 %
